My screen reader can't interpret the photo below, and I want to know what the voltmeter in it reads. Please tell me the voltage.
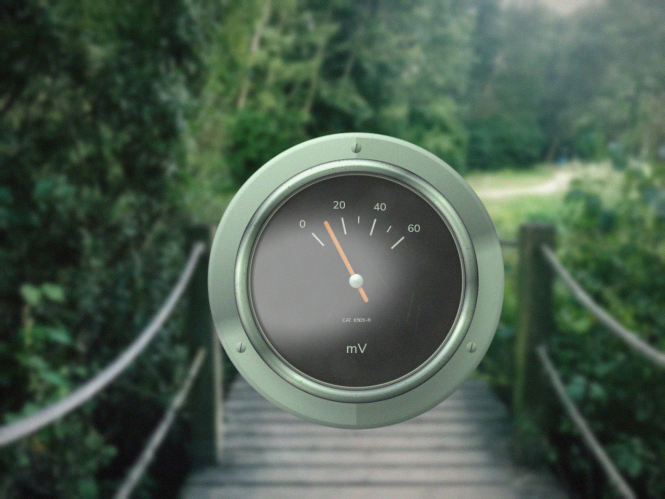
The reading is 10 mV
